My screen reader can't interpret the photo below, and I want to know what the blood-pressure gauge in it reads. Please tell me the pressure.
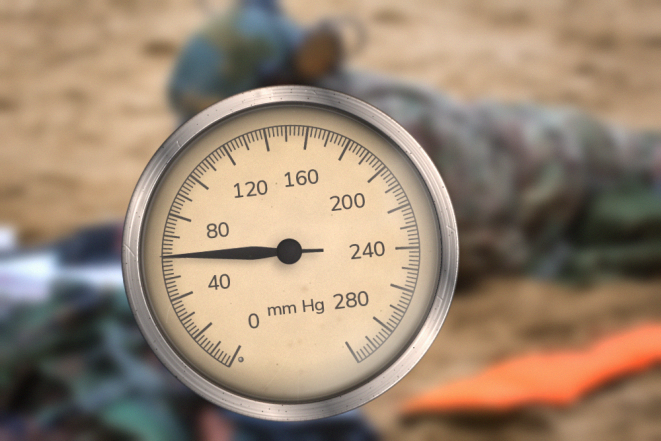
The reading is 60 mmHg
